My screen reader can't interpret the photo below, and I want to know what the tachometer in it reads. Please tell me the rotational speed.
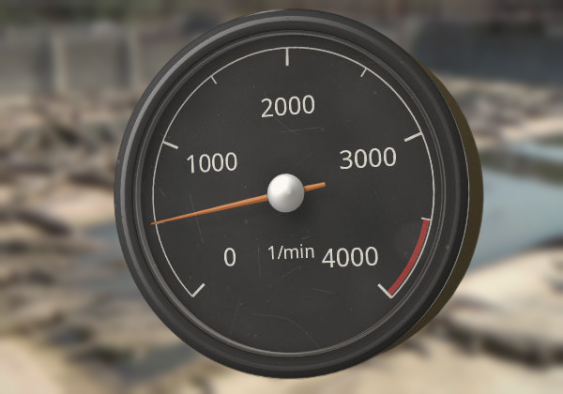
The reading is 500 rpm
